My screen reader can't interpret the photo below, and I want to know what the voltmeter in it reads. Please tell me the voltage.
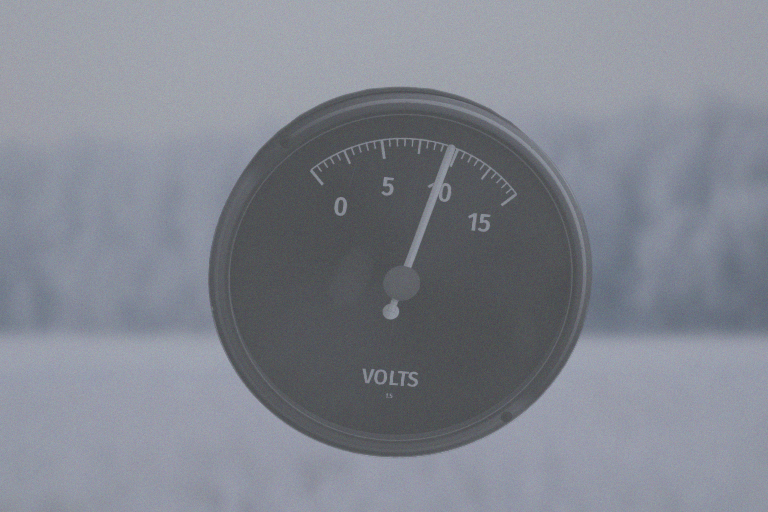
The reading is 9.5 V
